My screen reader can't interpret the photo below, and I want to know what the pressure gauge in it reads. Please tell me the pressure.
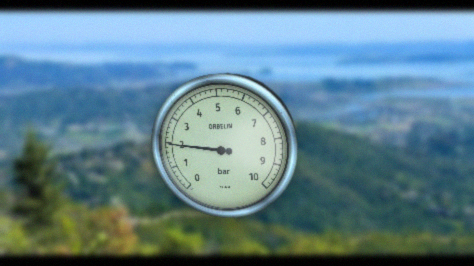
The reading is 2 bar
